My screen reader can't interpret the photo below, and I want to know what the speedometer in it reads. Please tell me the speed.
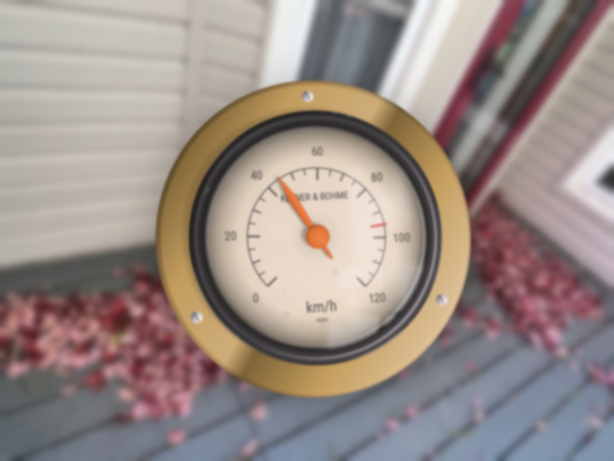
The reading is 45 km/h
